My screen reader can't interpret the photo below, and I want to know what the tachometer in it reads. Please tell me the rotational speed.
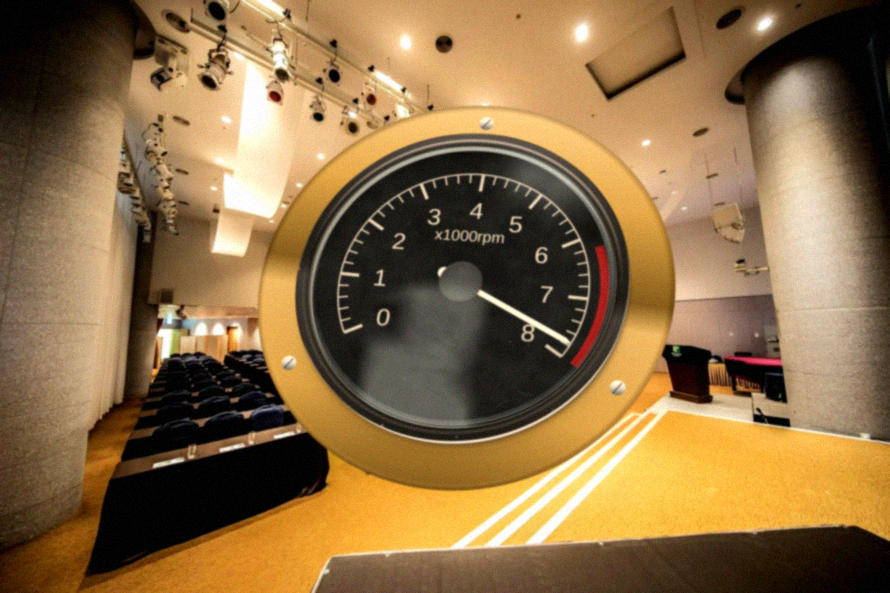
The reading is 7800 rpm
